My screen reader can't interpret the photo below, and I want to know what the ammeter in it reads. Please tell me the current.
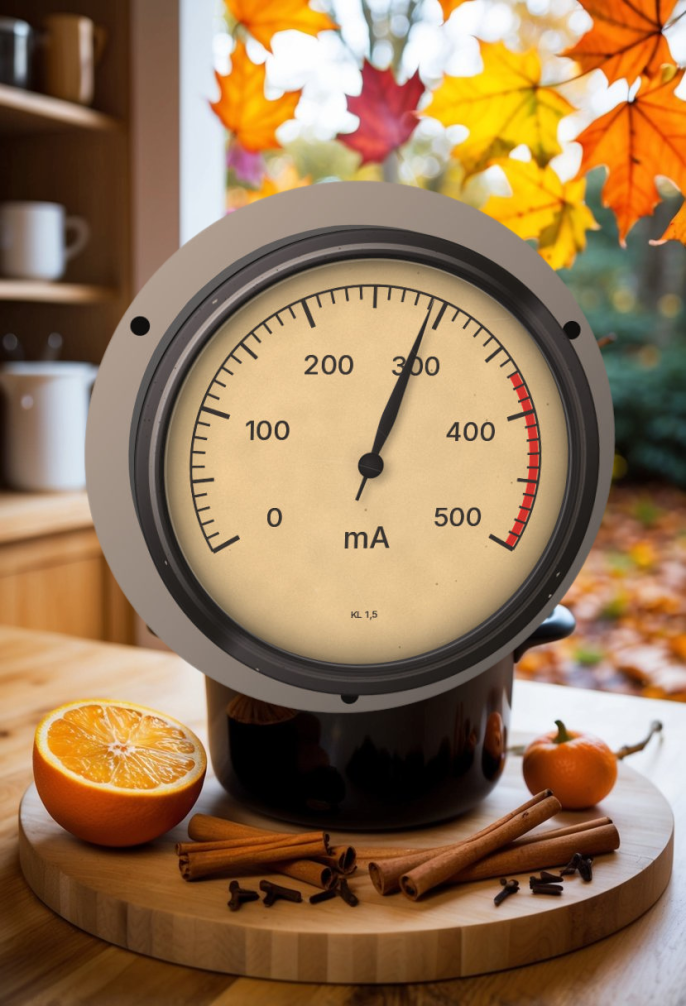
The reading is 290 mA
